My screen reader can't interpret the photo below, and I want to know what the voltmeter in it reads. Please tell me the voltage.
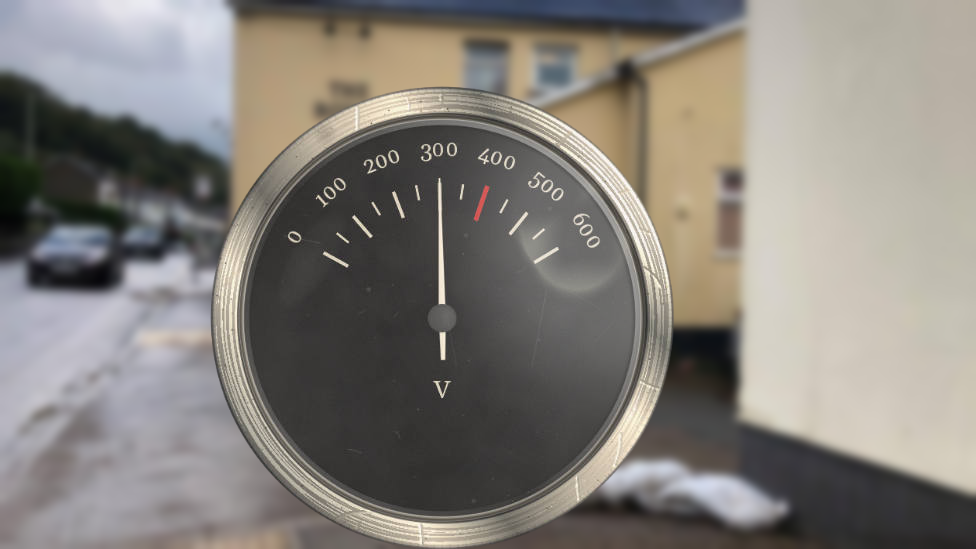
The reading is 300 V
